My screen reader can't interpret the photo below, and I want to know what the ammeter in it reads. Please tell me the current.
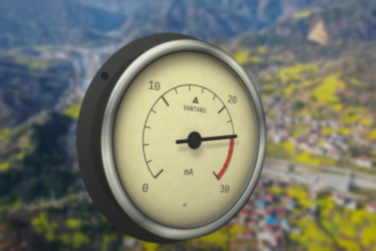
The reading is 24 mA
